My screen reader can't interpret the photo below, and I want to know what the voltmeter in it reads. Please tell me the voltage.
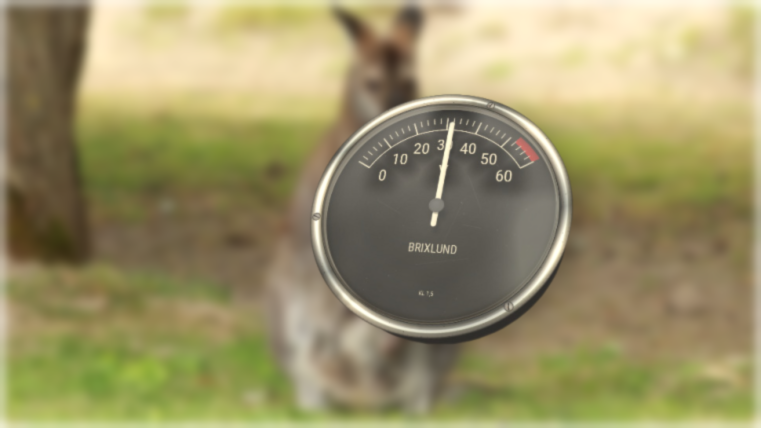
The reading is 32 V
